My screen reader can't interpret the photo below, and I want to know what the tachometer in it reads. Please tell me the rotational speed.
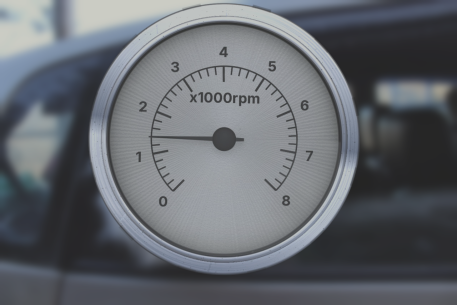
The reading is 1400 rpm
